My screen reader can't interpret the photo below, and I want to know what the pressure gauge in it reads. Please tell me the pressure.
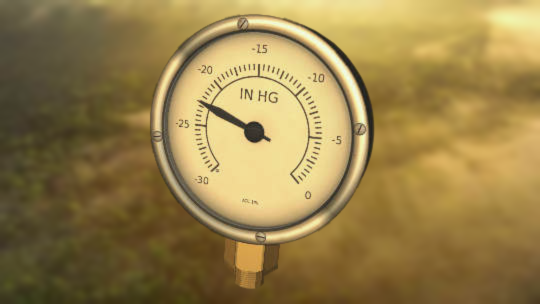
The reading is -22.5 inHg
